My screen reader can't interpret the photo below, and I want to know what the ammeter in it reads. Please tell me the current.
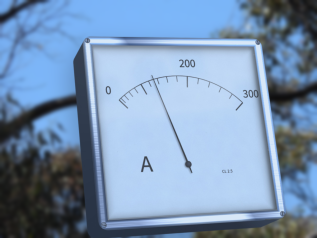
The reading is 130 A
